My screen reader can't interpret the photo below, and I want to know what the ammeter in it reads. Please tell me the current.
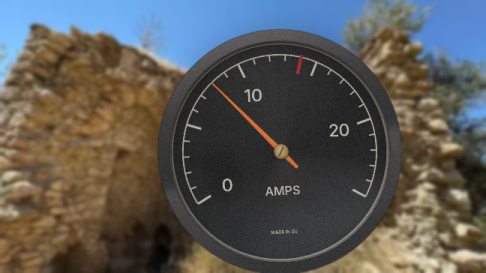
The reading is 8 A
